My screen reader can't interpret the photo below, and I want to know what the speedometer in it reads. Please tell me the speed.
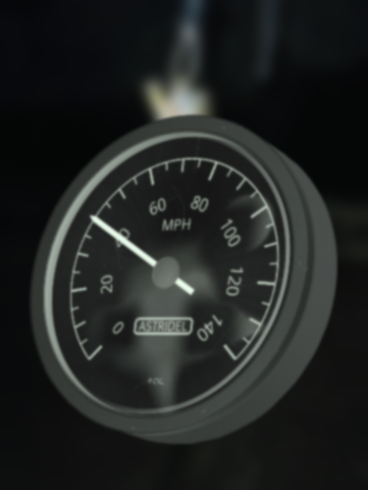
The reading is 40 mph
